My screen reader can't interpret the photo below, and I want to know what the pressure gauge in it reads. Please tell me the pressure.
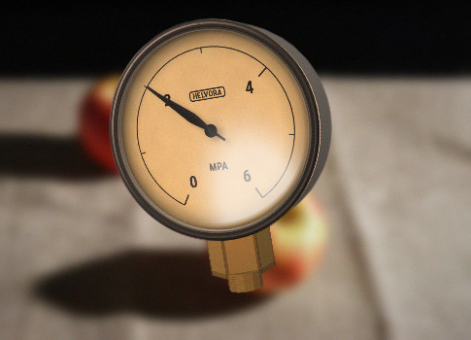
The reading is 2 MPa
